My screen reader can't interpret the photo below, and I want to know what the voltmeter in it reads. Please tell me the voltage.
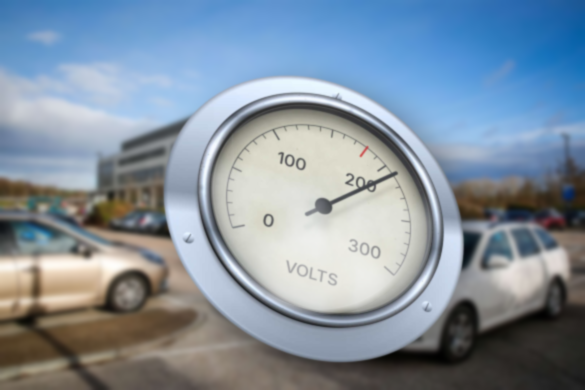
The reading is 210 V
